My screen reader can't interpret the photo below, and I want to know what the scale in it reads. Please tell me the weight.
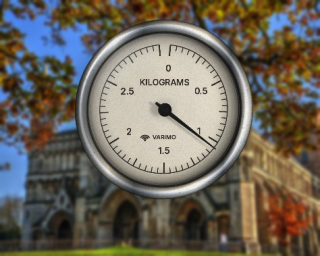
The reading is 1.05 kg
